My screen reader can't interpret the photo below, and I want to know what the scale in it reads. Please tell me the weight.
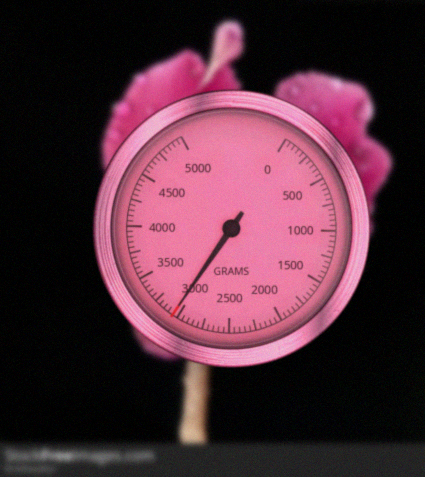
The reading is 3050 g
